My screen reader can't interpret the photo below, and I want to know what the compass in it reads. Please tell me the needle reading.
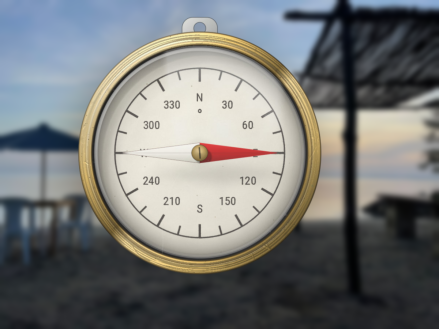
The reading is 90 °
